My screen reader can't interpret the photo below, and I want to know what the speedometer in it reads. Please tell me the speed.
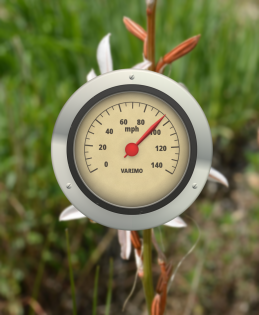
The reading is 95 mph
